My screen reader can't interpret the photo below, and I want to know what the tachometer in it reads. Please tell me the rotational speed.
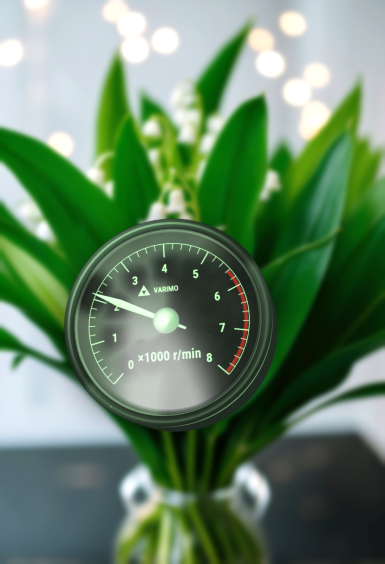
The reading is 2100 rpm
